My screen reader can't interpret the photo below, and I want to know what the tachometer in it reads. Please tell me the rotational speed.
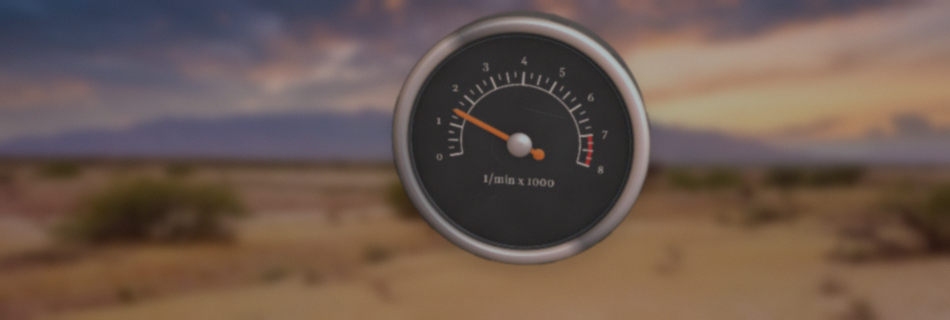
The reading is 1500 rpm
